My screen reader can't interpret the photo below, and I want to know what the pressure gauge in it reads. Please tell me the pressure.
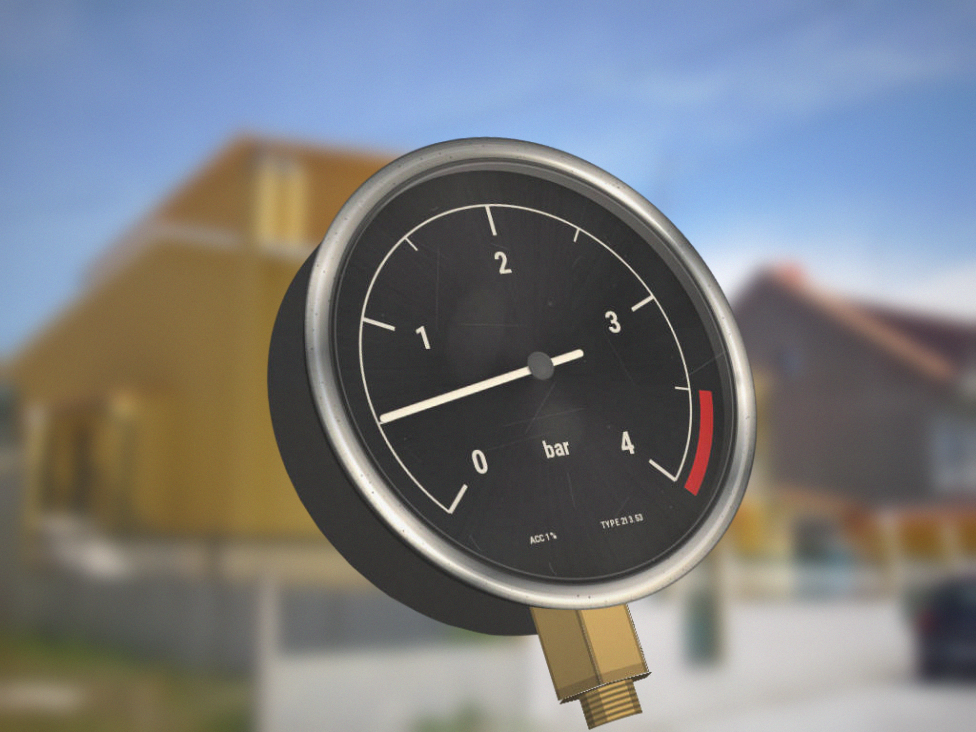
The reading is 0.5 bar
